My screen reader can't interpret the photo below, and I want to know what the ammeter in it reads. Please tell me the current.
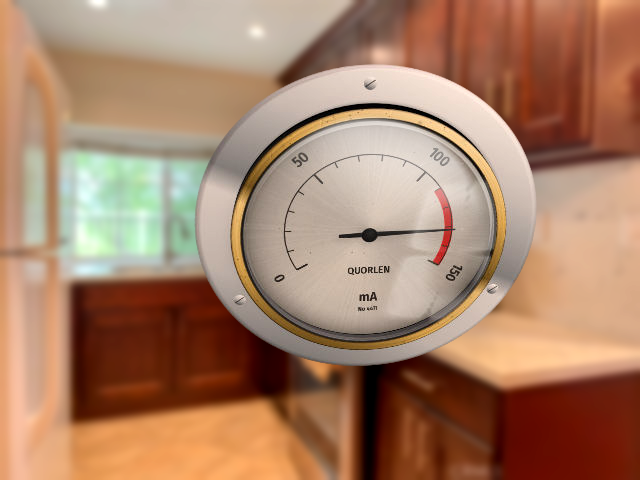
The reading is 130 mA
